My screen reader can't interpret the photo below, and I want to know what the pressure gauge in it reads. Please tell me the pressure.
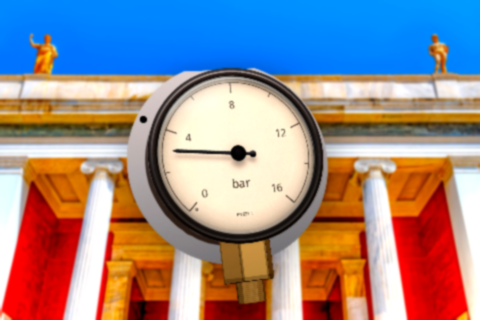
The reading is 3 bar
